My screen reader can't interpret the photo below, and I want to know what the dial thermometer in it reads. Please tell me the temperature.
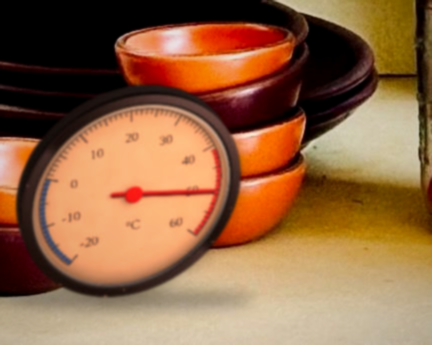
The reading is 50 °C
